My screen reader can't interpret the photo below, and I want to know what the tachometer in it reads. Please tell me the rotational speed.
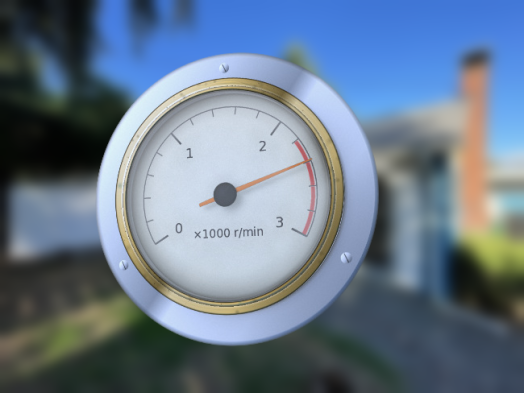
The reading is 2400 rpm
